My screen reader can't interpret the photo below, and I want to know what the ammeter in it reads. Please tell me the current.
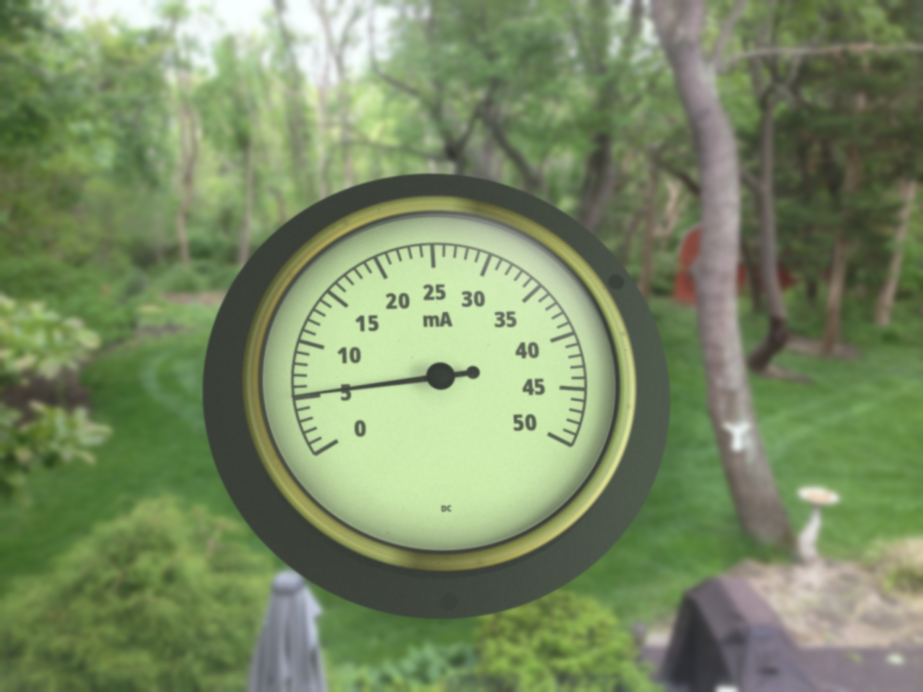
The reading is 5 mA
